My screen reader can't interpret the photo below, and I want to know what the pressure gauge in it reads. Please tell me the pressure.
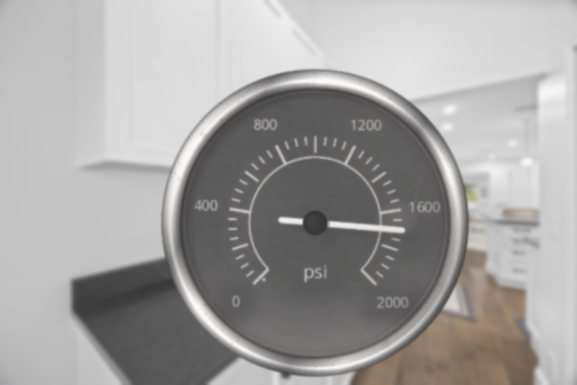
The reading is 1700 psi
